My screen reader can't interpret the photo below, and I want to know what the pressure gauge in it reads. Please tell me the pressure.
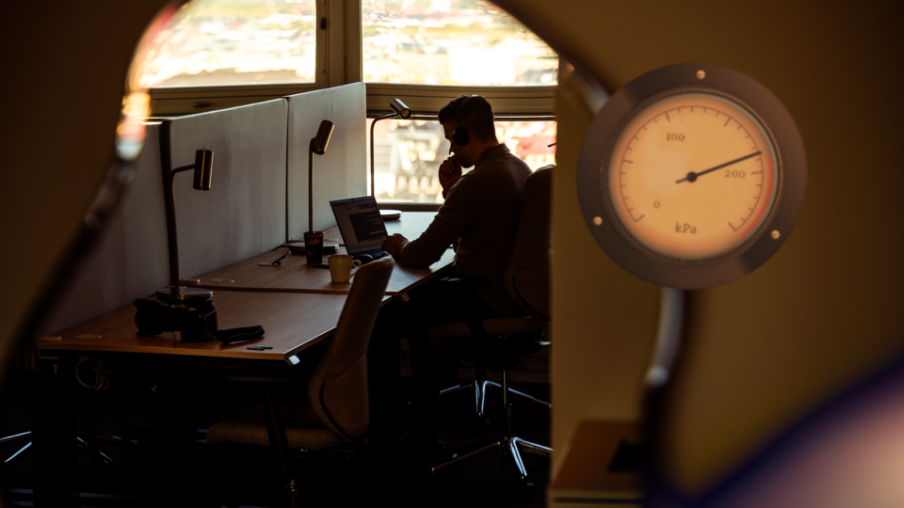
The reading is 185 kPa
